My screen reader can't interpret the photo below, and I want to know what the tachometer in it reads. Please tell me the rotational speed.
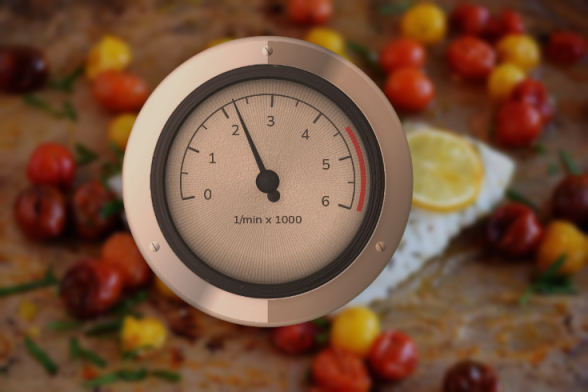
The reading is 2250 rpm
